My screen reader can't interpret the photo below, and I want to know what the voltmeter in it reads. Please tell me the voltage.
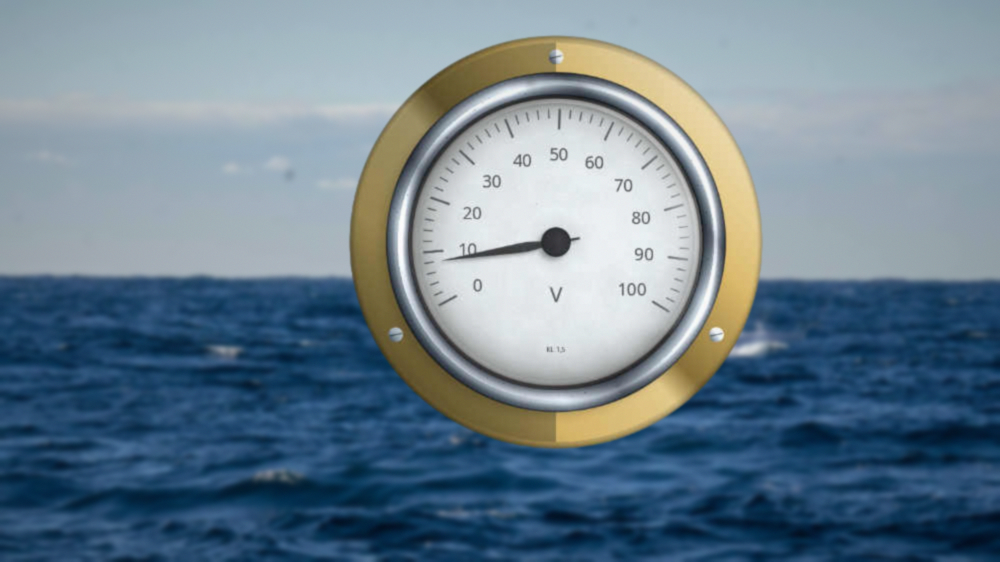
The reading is 8 V
